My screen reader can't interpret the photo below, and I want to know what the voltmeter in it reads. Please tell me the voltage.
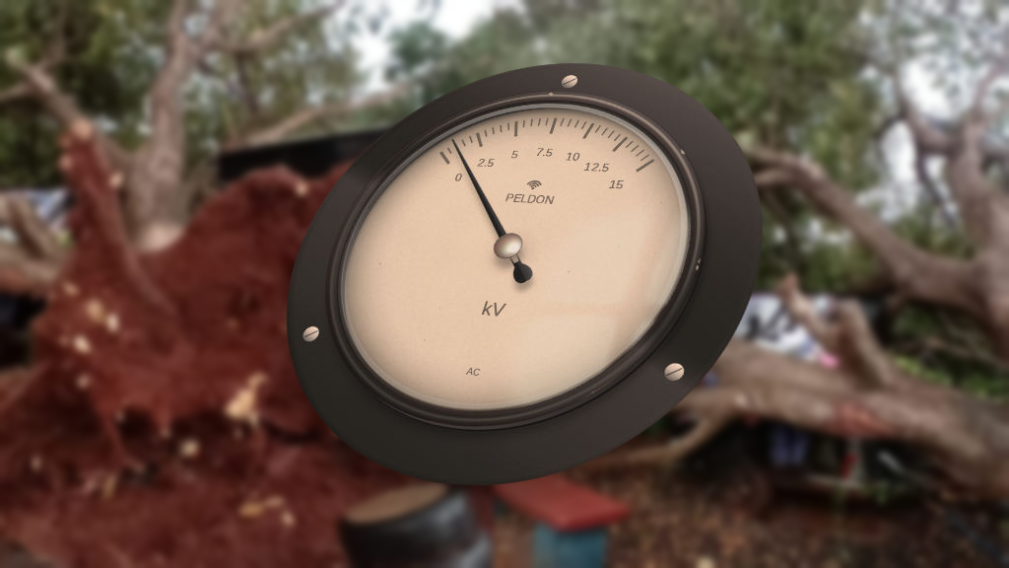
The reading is 1 kV
